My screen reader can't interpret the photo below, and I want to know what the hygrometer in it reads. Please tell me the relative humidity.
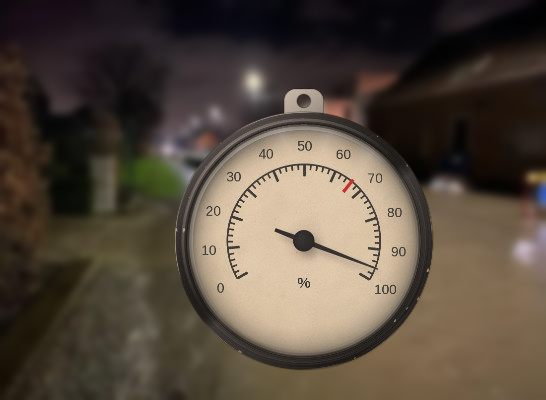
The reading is 96 %
